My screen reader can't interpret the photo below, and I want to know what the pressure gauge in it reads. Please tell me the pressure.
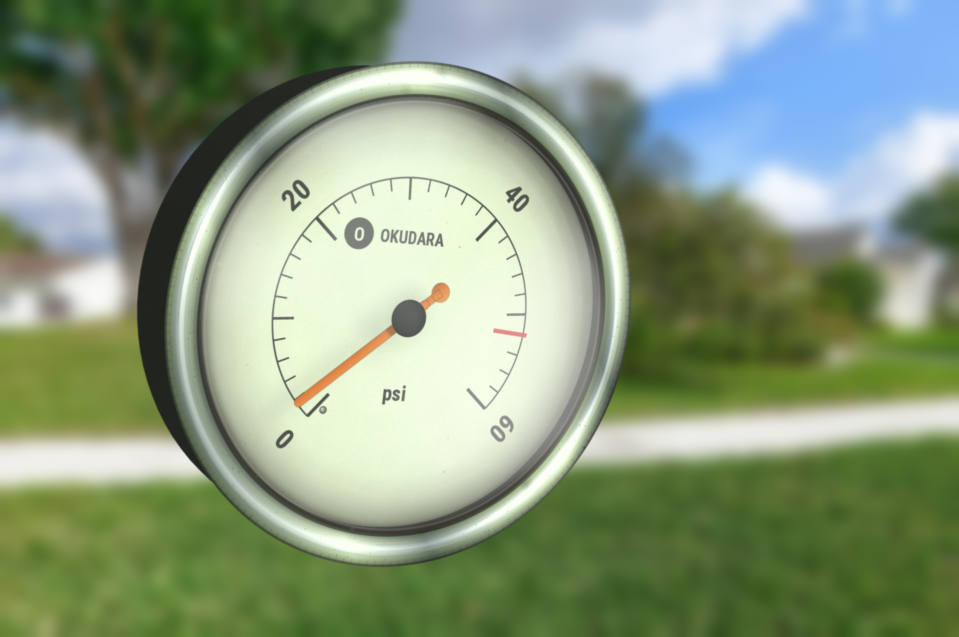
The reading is 2 psi
